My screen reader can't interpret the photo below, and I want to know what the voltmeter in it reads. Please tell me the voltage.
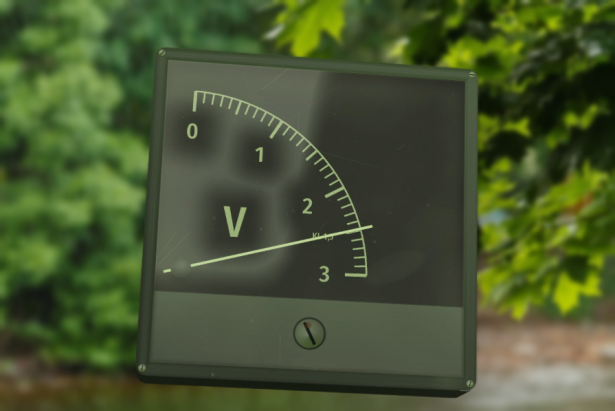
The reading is 2.5 V
